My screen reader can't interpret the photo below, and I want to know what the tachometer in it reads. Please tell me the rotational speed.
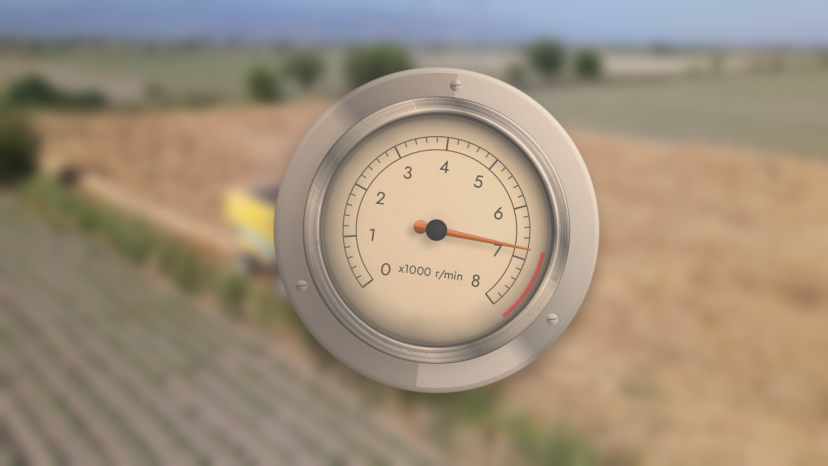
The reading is 6800 rpm
